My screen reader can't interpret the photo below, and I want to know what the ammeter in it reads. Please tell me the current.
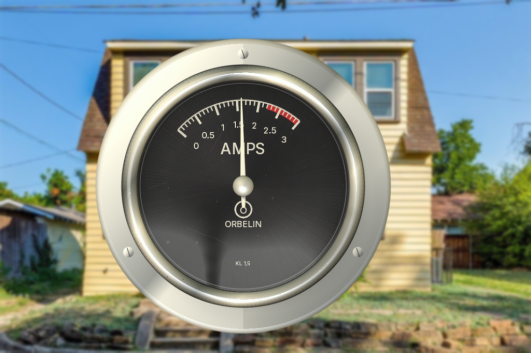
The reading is 1.6 A
